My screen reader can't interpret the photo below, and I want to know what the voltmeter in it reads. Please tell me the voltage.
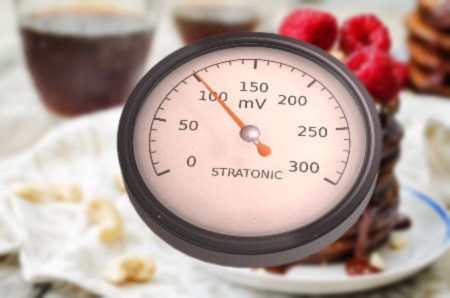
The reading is 100 mV
